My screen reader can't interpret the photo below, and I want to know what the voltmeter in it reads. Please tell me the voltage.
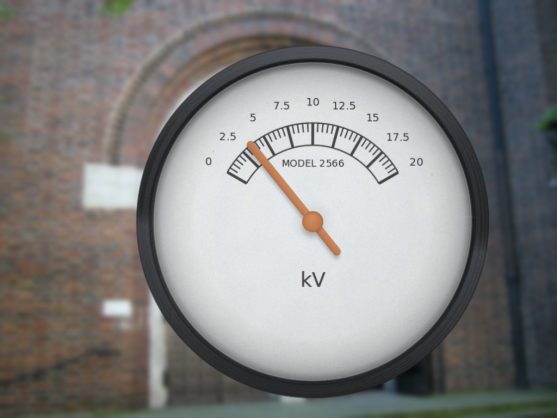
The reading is 3.5 kV
